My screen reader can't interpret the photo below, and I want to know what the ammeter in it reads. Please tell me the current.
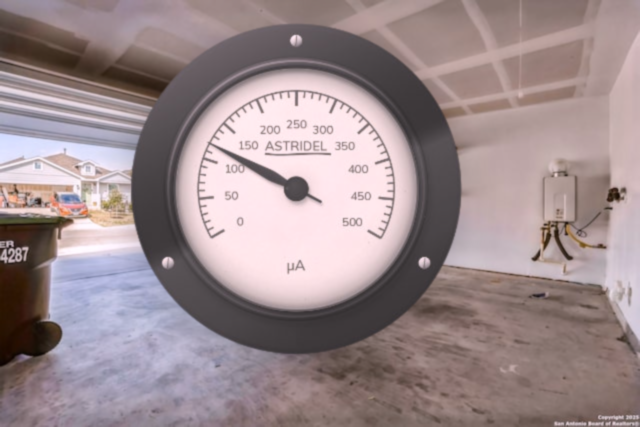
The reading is 120 µA
